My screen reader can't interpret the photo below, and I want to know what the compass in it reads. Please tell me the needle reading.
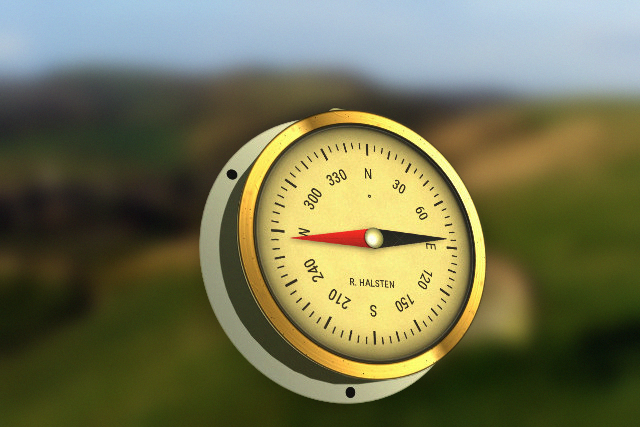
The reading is 265 °
